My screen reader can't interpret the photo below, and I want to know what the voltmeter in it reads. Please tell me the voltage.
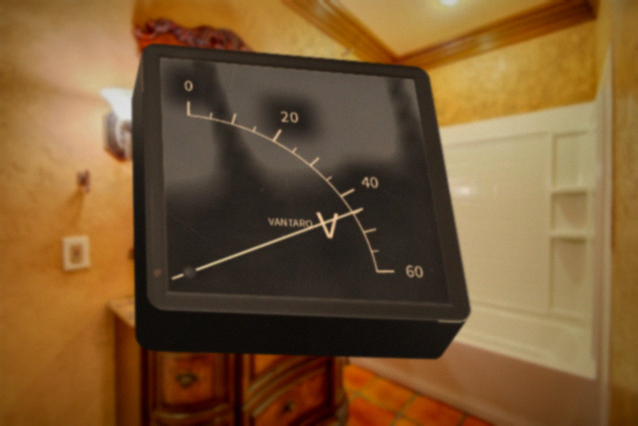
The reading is 45 V
